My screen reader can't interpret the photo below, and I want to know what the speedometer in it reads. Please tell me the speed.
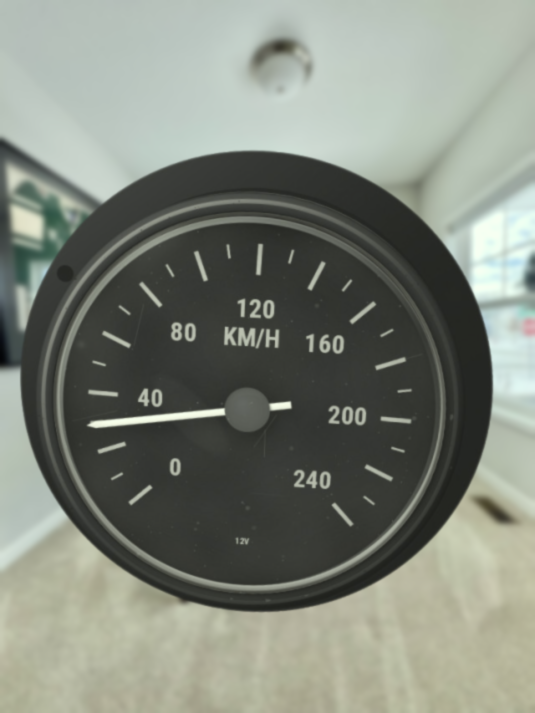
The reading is 30 km/h
